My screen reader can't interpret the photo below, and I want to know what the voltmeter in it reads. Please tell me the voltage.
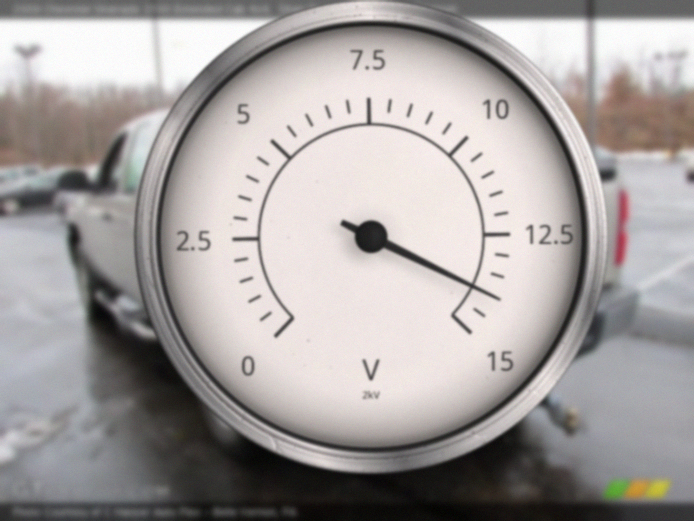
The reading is 14 V
